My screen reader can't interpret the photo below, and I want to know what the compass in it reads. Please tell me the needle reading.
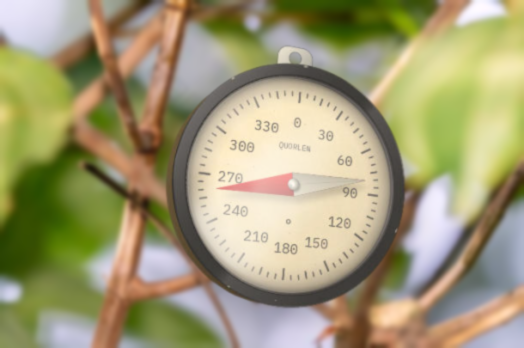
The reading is 260 °
